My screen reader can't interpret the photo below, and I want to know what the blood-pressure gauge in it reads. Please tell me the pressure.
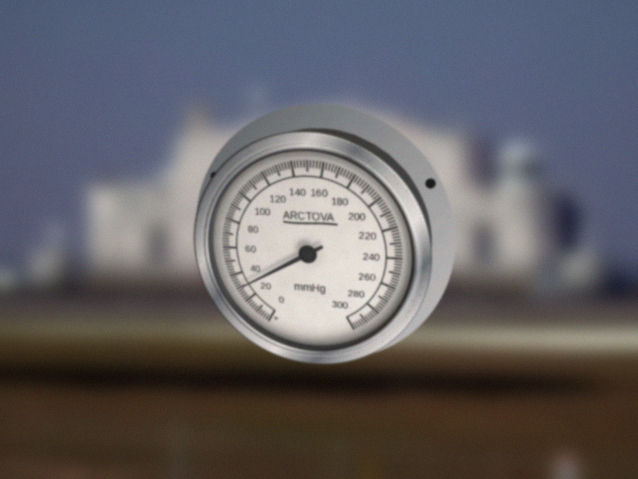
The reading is 30 mmHg
